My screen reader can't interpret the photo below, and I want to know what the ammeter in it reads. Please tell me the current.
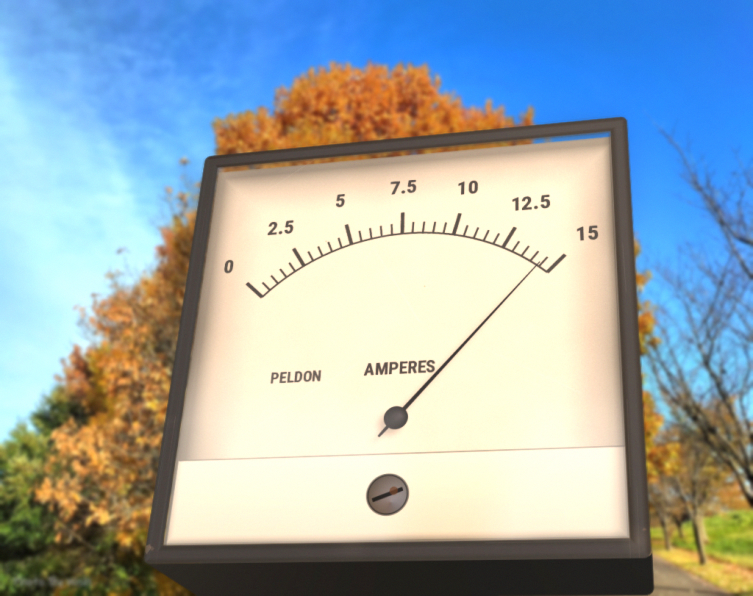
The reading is 14.5 A
